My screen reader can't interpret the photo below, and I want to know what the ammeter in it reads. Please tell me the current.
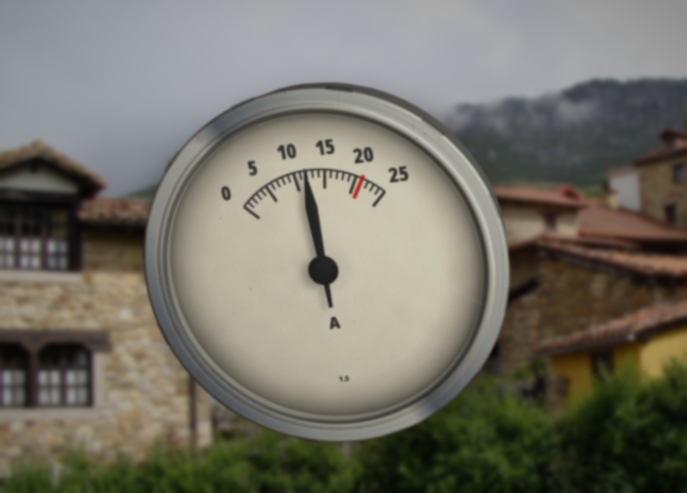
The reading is 12 A
